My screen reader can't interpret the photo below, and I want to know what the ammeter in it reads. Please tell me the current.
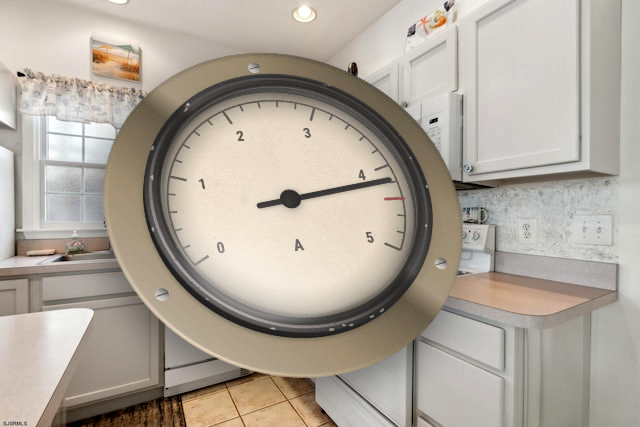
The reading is 4.2 A
